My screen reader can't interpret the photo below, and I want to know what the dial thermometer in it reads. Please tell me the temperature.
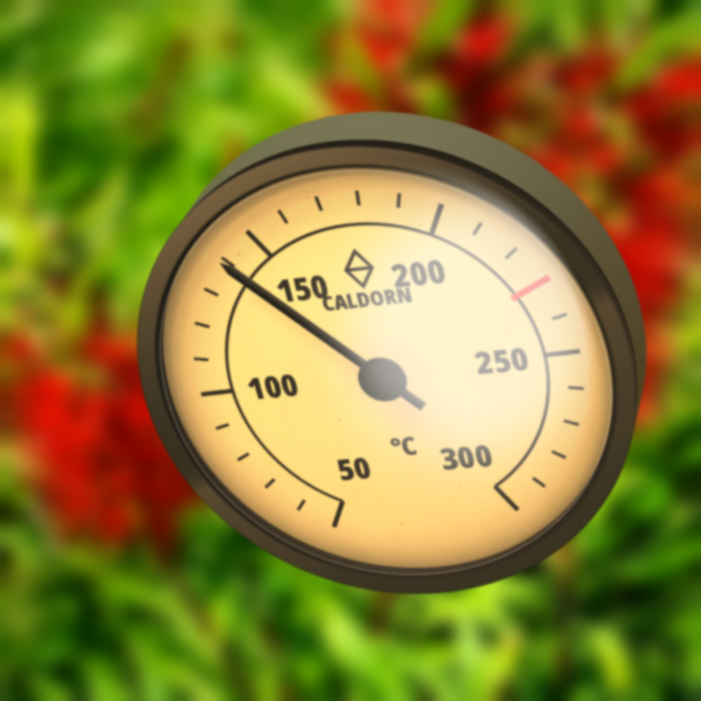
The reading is 140 °C
